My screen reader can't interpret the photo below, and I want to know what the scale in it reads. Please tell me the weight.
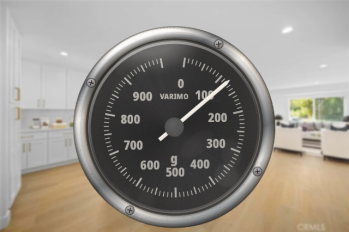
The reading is 120 g
